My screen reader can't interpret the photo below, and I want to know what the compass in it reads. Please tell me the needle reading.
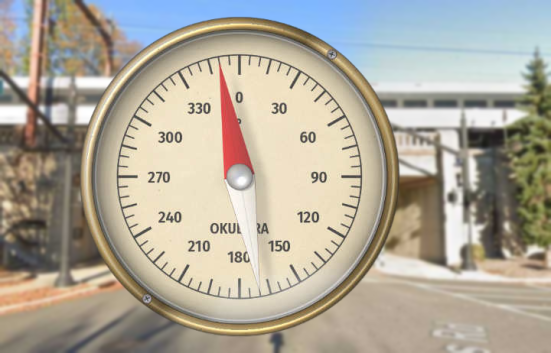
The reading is 350 °
